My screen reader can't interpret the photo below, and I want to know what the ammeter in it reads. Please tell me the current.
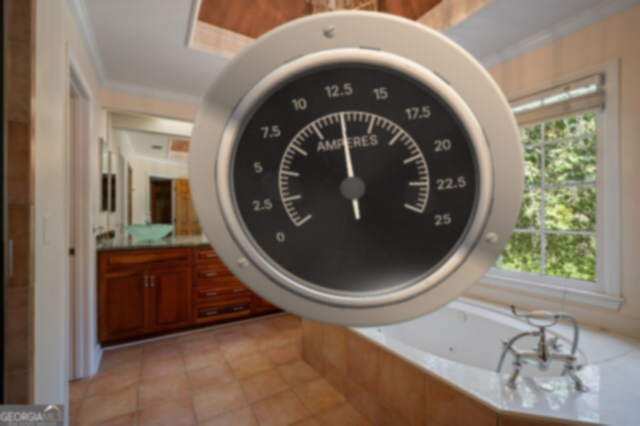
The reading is 12.5 A
